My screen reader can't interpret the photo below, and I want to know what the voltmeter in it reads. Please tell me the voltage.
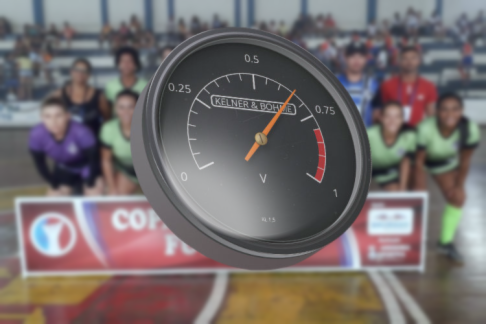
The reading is 0.65 V
